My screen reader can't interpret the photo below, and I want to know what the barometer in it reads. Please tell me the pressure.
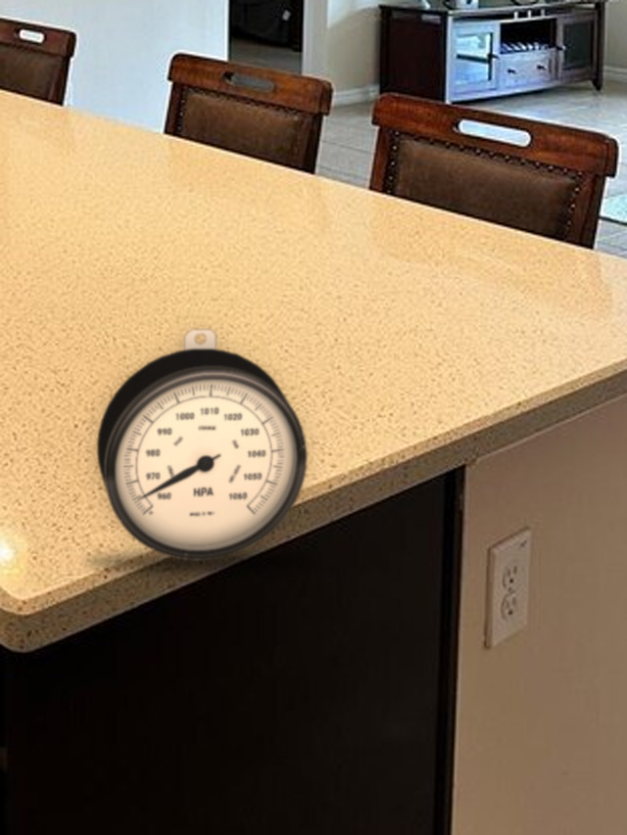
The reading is 965 hPa
